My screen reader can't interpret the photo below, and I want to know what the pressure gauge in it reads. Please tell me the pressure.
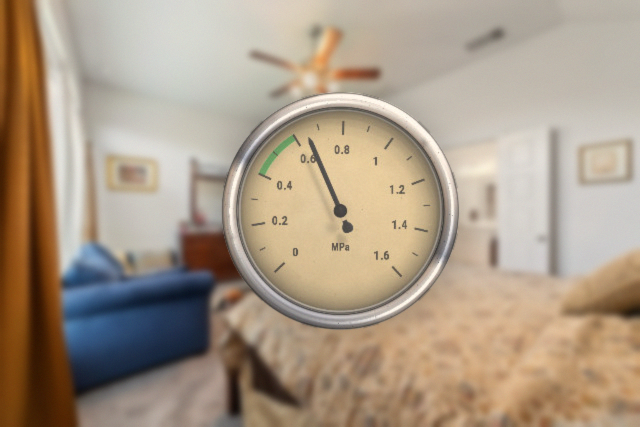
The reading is 0.65 MPa
